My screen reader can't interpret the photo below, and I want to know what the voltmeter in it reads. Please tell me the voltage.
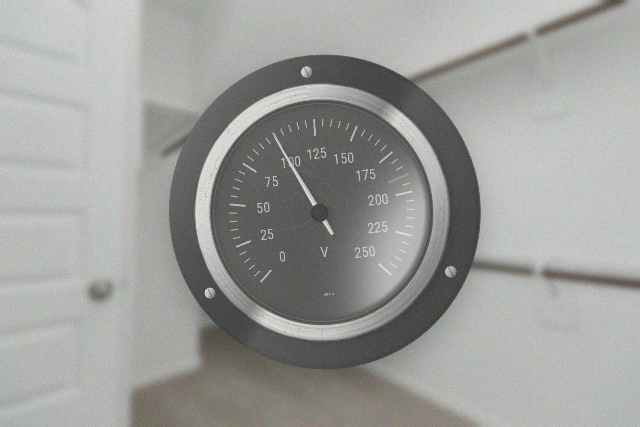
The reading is 100 V
